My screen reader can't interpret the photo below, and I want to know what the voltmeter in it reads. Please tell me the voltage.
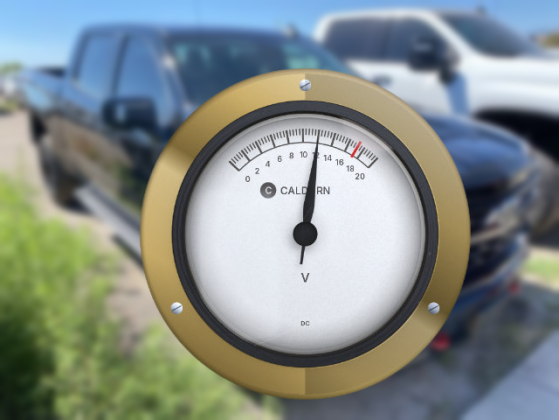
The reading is 12 V
